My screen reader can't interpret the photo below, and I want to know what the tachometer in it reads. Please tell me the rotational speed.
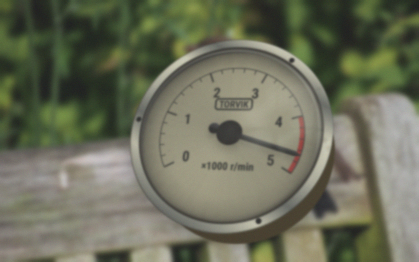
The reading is 4700 rpm
